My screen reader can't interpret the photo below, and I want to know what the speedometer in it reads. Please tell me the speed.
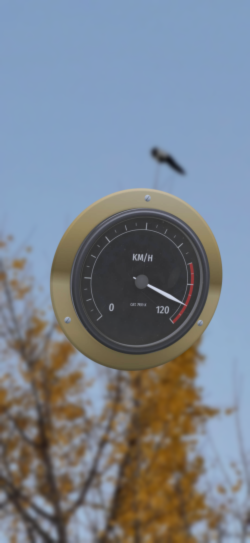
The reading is 110 km/h
